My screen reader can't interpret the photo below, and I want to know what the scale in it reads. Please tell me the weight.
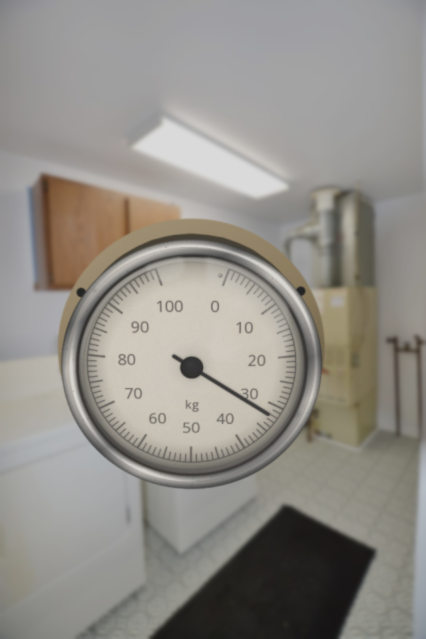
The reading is 32 kg
